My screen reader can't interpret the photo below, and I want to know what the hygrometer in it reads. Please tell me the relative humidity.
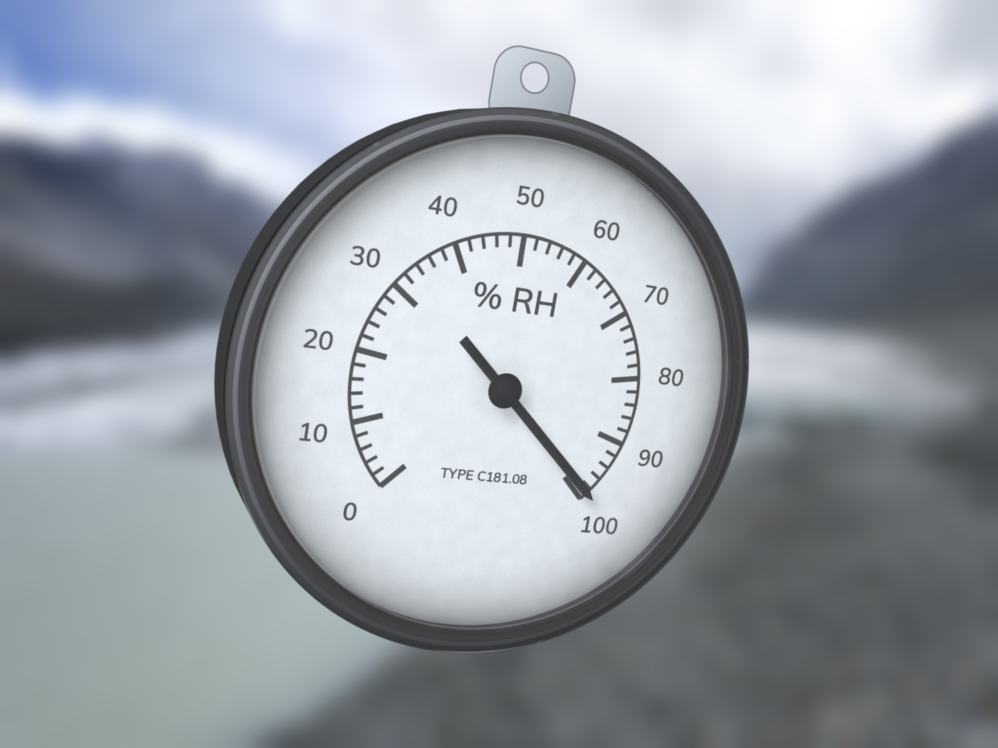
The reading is 99 %
